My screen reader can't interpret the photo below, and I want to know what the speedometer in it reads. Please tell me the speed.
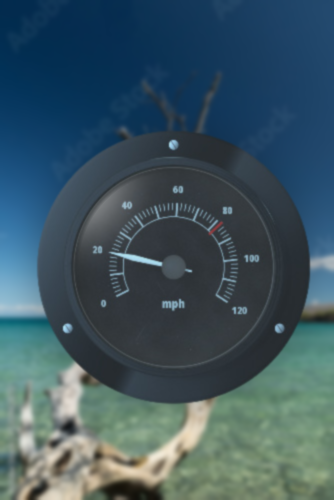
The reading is 20 mph
